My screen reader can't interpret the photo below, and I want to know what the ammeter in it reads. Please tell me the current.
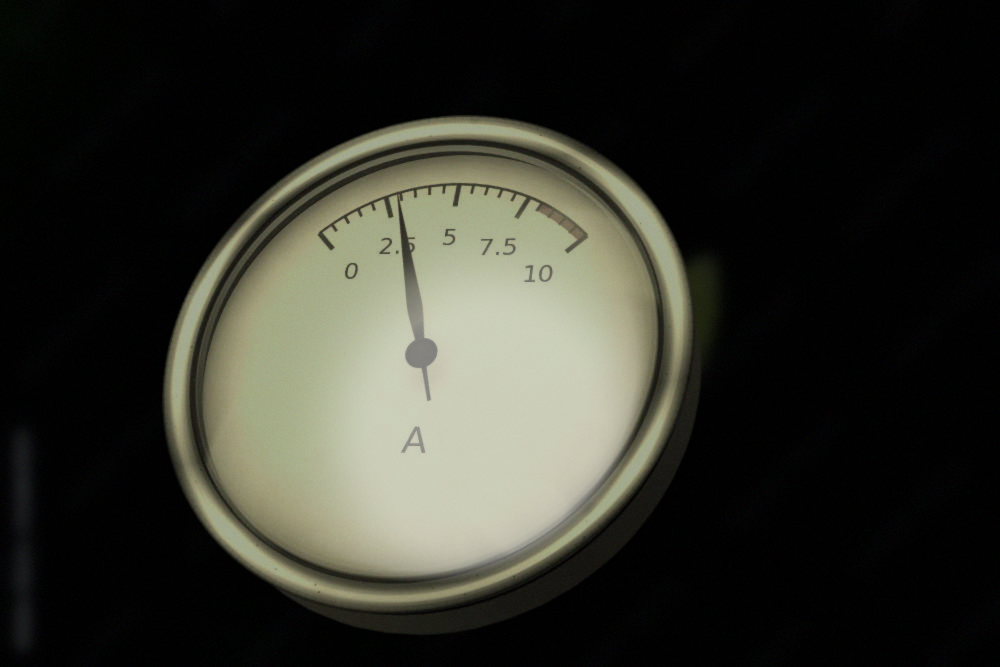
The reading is 3 A
